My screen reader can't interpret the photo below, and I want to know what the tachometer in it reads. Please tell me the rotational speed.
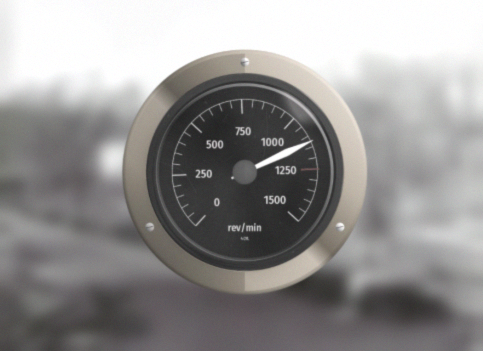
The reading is 1125 rpm
